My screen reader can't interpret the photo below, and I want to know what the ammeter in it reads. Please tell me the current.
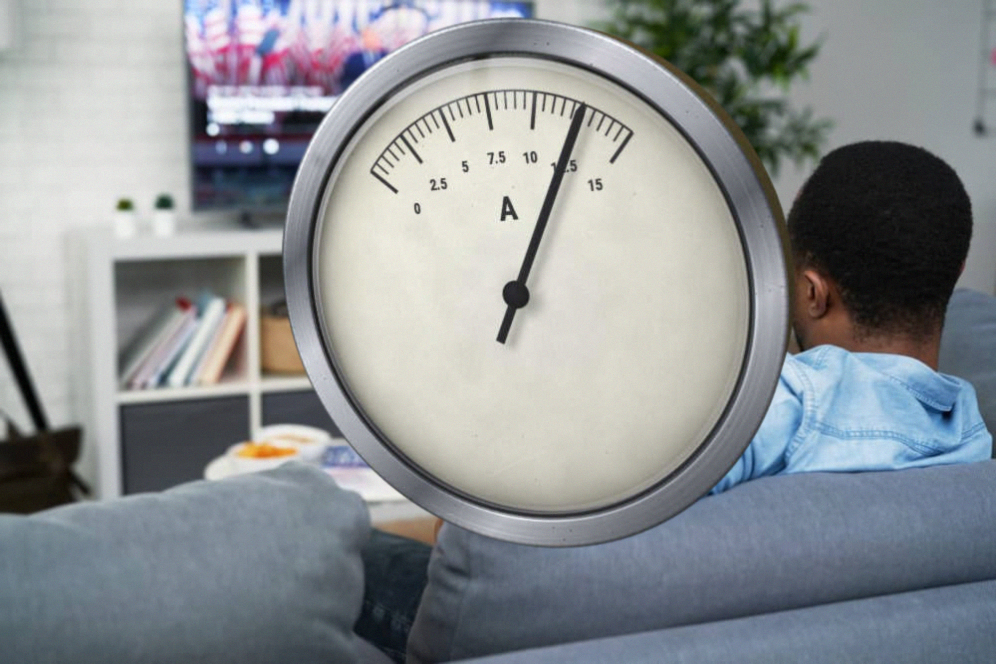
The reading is 12.5 A
